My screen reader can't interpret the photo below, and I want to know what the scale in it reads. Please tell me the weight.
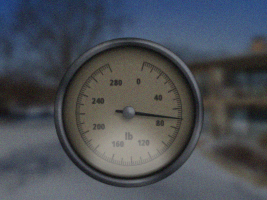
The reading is 70 lb
